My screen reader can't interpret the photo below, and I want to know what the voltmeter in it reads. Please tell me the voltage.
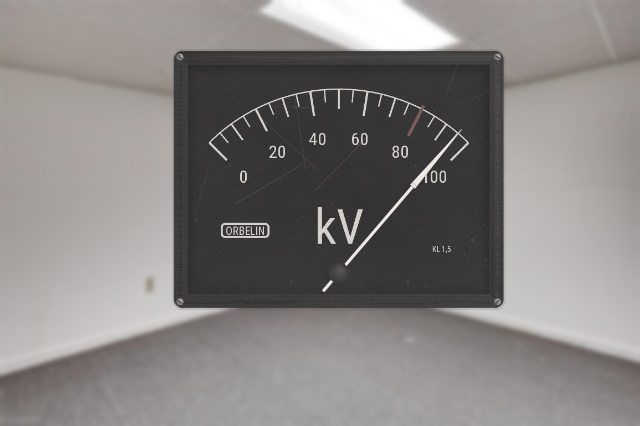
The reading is 95 kV
